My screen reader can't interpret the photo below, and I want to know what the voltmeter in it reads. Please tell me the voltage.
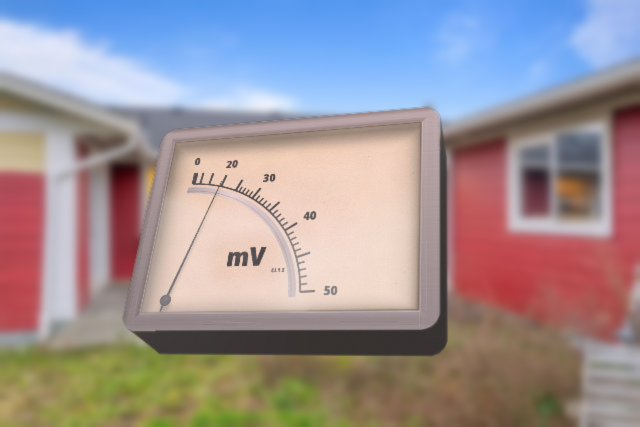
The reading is 20 mV
